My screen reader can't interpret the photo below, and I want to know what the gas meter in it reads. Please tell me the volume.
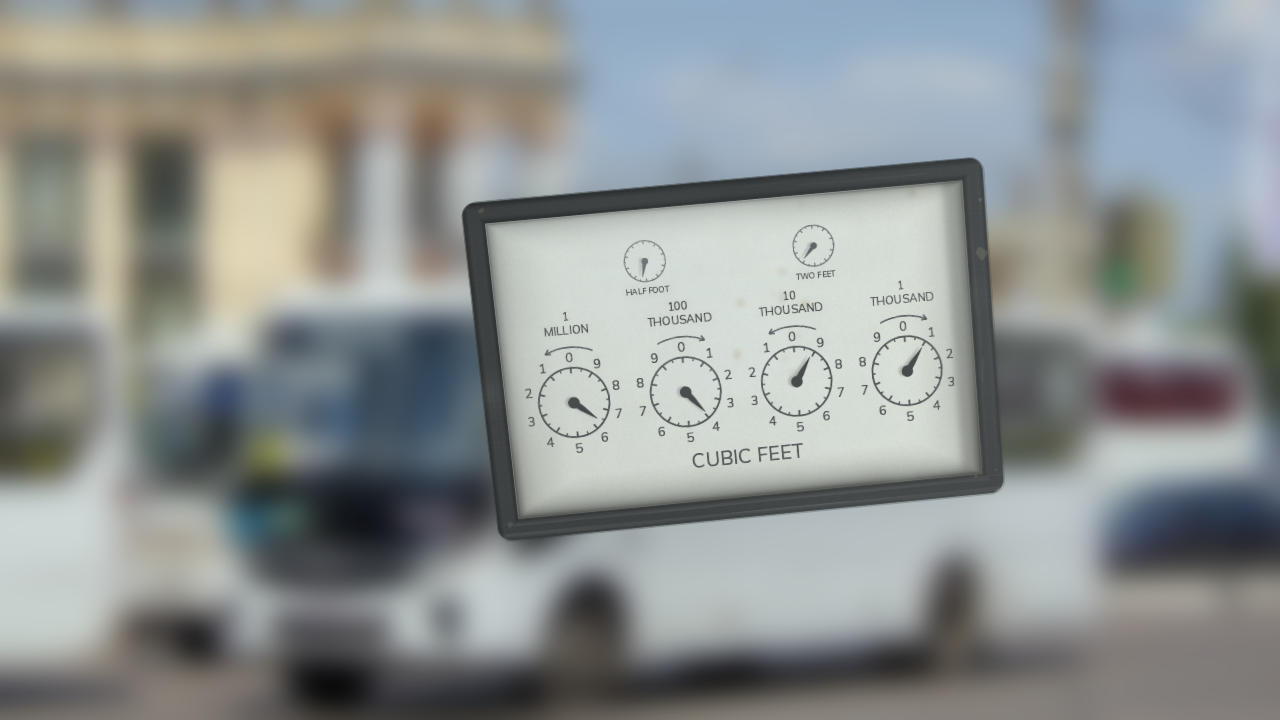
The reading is 639100 ft³
